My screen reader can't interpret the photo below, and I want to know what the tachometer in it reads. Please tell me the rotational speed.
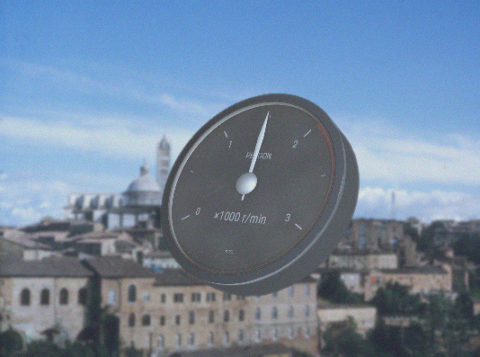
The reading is 1500 rpm
